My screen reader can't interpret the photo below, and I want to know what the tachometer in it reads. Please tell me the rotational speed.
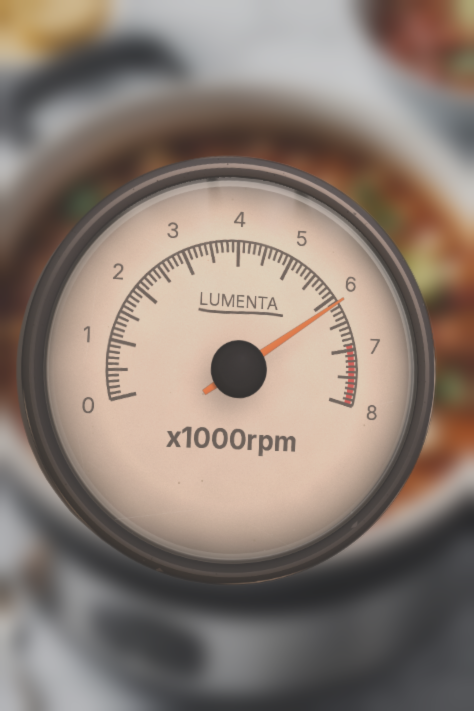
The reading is 6100 rpm
